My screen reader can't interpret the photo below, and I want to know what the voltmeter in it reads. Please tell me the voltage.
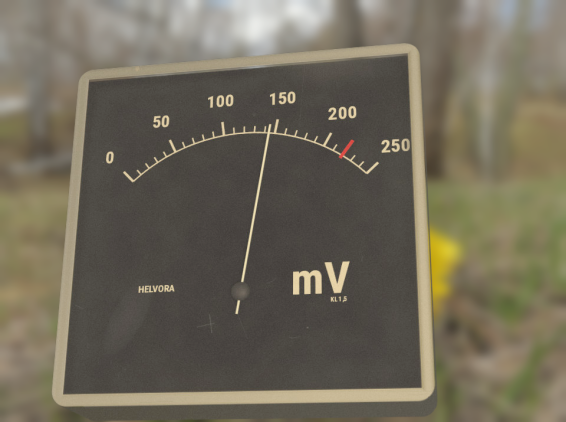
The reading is 145 mV
